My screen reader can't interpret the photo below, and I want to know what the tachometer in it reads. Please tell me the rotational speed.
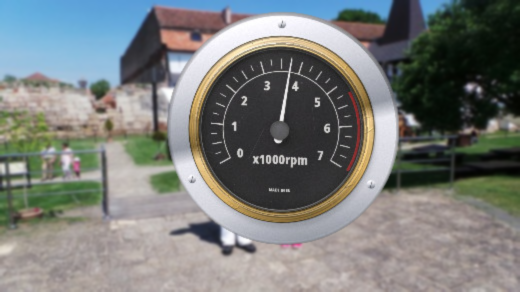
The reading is 3750 rpm
